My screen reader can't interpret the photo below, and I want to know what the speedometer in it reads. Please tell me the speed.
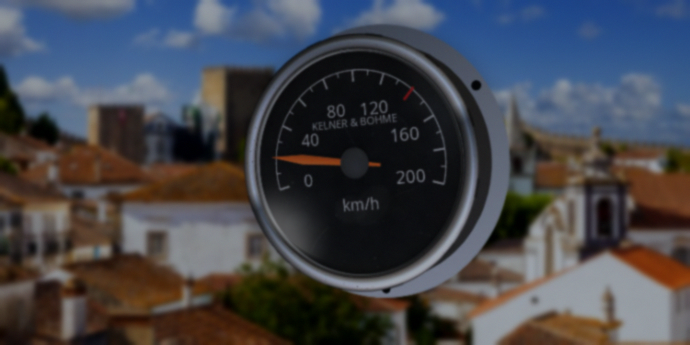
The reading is 20 km/h
